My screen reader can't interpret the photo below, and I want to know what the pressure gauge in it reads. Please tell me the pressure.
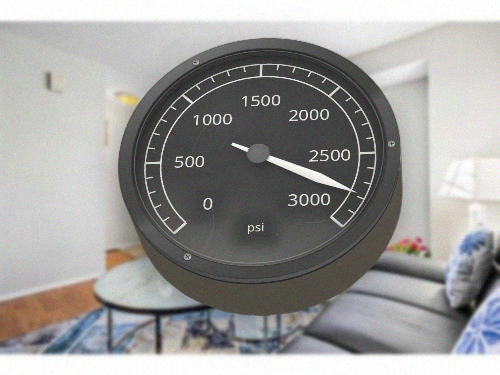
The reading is 2800 psi
